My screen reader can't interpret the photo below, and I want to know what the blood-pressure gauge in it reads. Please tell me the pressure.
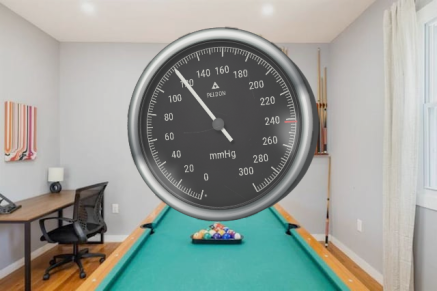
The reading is 120 mmHg
